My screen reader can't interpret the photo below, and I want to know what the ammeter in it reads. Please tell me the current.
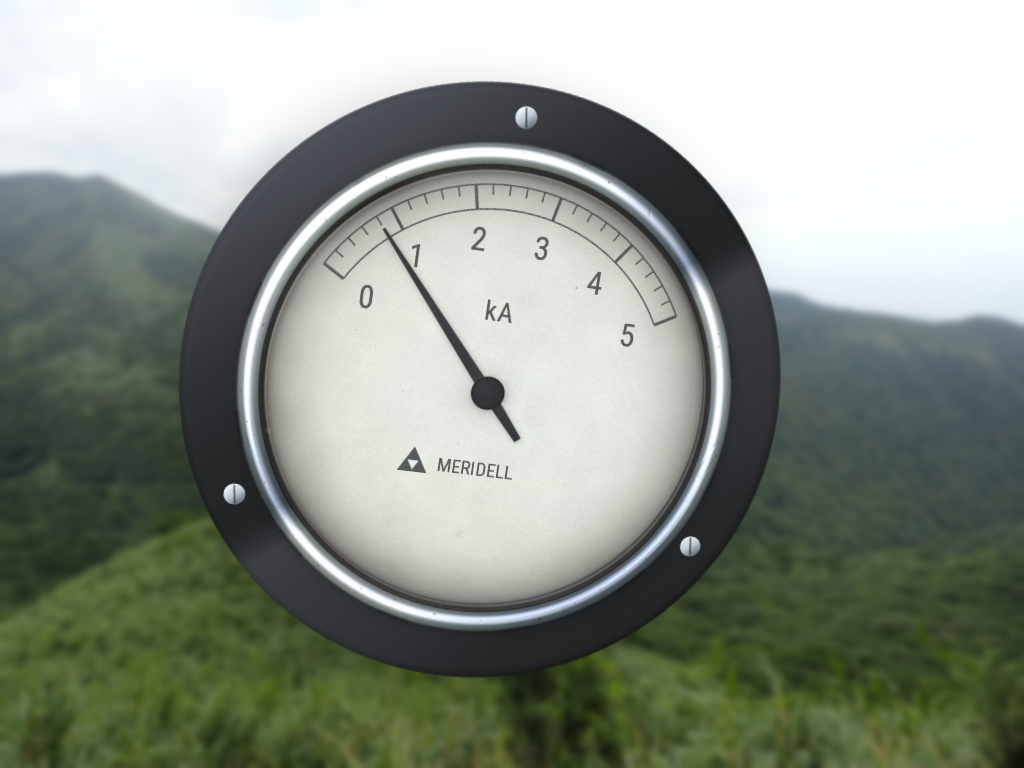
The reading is 0.8 kA
